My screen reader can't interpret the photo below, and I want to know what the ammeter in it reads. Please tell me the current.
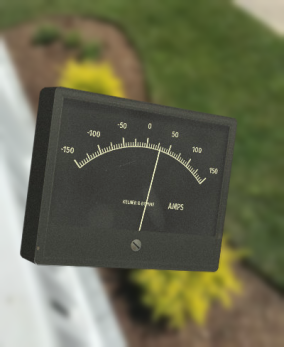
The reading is 25 A
